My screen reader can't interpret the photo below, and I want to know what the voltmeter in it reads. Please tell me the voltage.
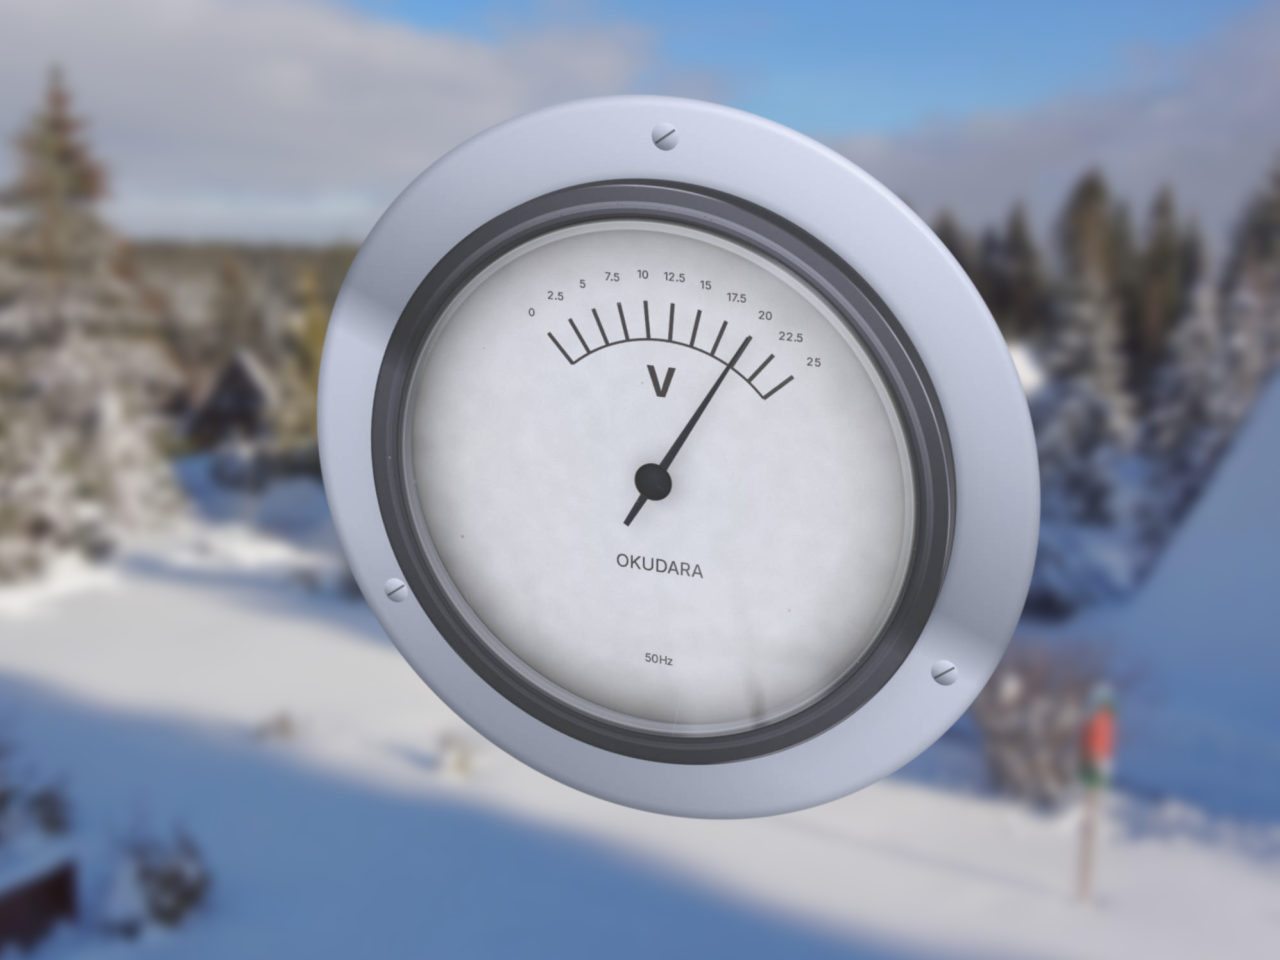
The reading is 20 V
